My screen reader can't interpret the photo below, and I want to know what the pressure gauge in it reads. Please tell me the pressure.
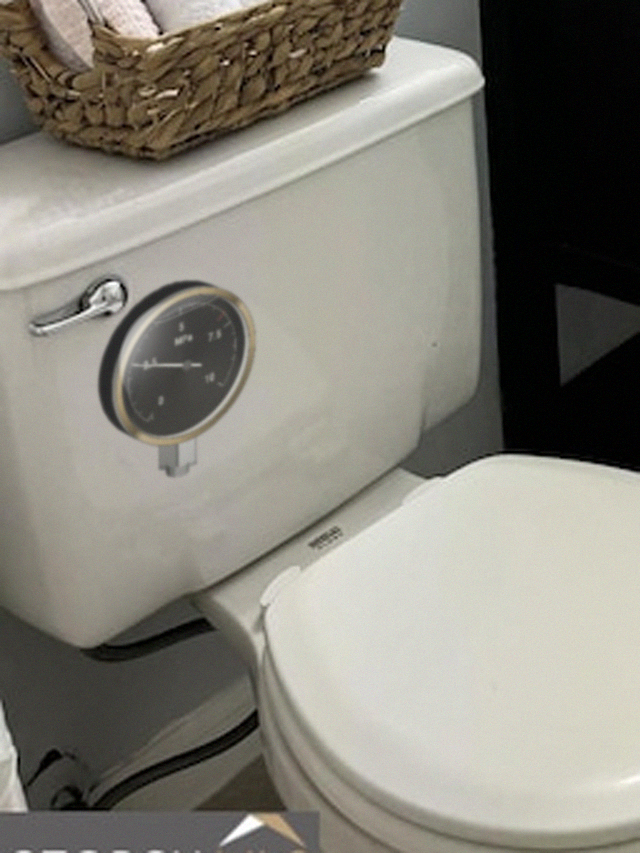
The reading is 2.5 MPa
